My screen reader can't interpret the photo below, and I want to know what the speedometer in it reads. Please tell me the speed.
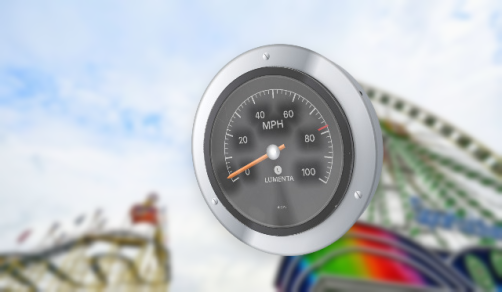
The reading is 2 mph
